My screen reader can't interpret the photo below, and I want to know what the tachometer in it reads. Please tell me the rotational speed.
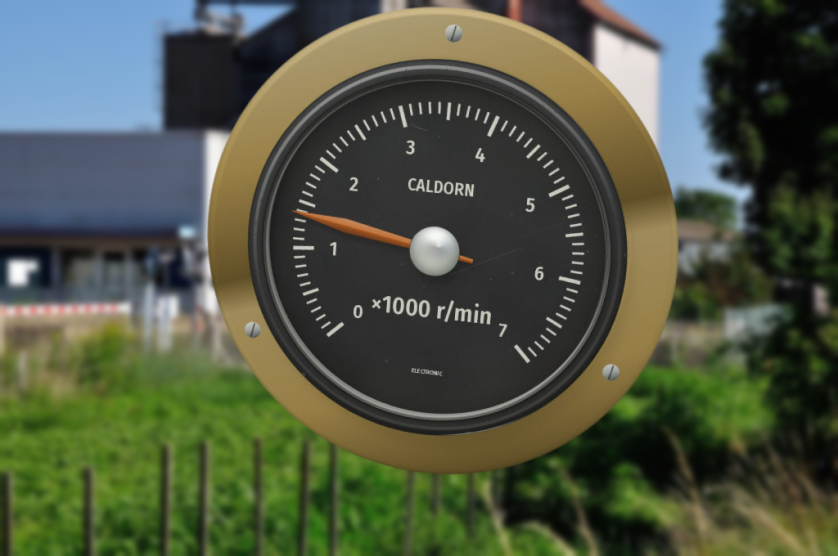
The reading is 1400 rpm
